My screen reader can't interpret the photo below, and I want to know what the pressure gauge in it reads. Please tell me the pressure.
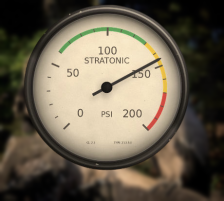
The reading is 145 psi
